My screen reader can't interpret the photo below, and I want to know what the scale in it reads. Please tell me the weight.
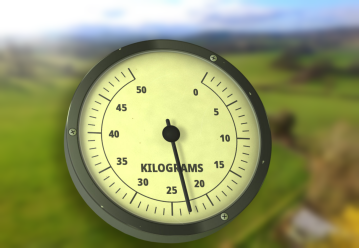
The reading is 23 kg
